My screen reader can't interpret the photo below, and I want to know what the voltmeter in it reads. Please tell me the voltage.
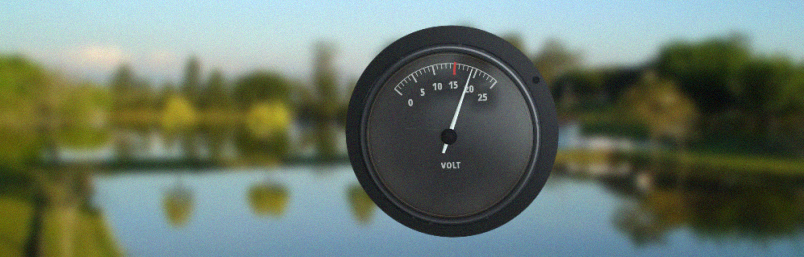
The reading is 19 V
